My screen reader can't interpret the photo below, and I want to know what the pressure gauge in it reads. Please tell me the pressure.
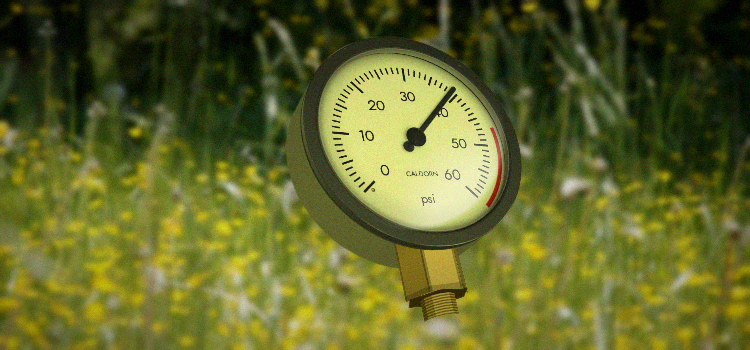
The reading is 39 psi
